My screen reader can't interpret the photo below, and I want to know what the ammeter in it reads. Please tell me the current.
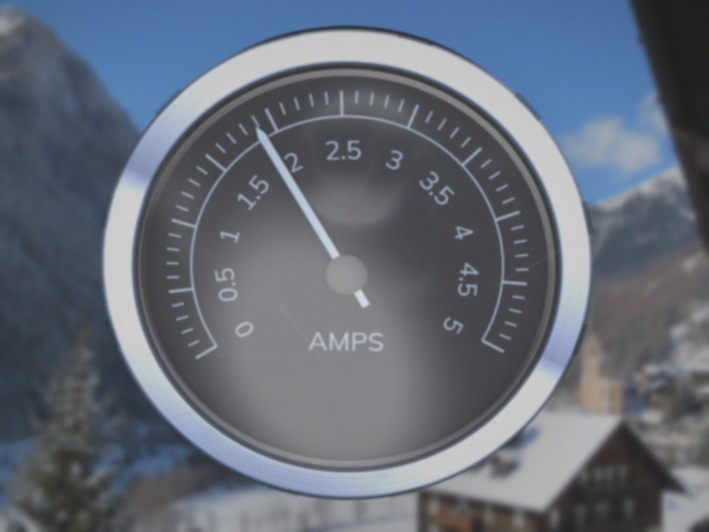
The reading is 1.9 A
